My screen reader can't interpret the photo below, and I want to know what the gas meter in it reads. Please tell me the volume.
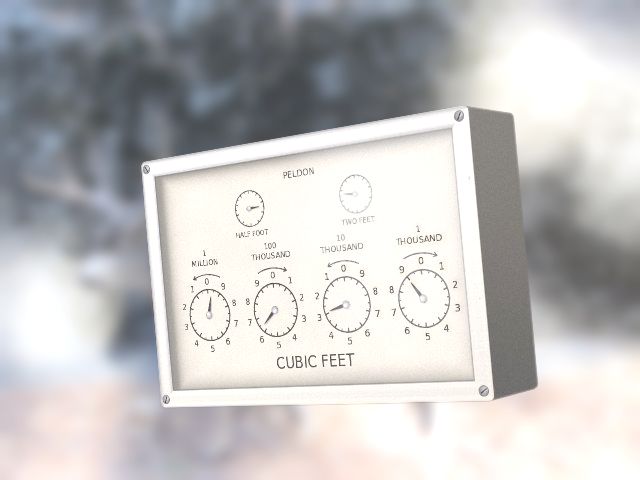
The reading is 962900 ft³
